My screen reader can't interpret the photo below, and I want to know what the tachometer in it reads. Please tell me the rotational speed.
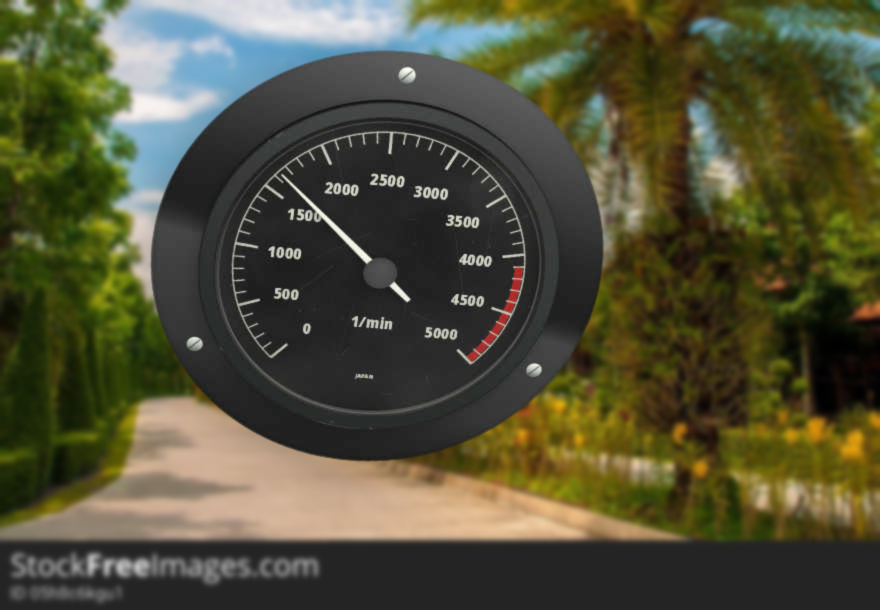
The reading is 1650 rpm
